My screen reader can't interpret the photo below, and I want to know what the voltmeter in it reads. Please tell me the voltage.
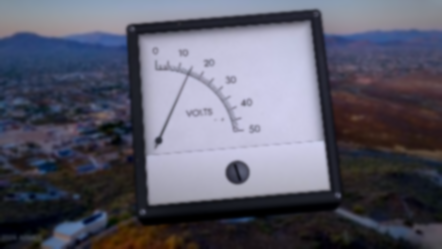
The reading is 15 V
